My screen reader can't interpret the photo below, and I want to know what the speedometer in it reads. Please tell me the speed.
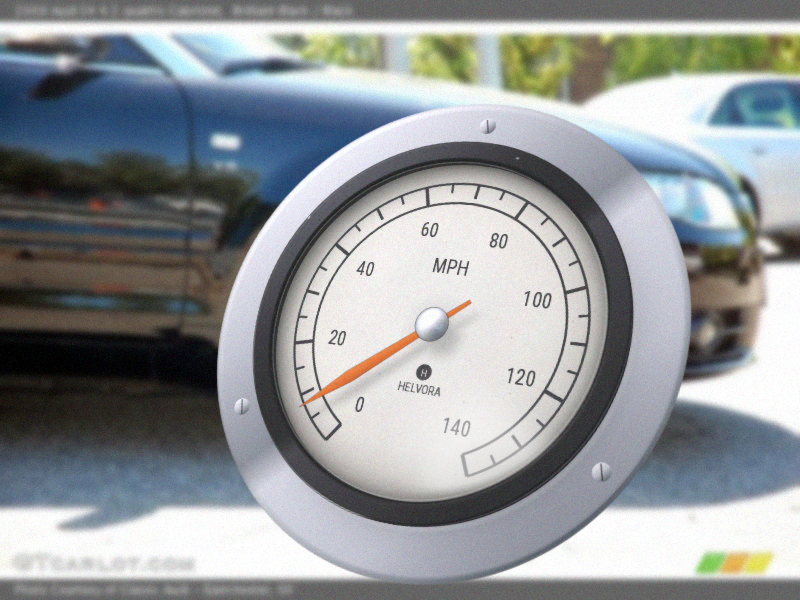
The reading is 7.5 mph
